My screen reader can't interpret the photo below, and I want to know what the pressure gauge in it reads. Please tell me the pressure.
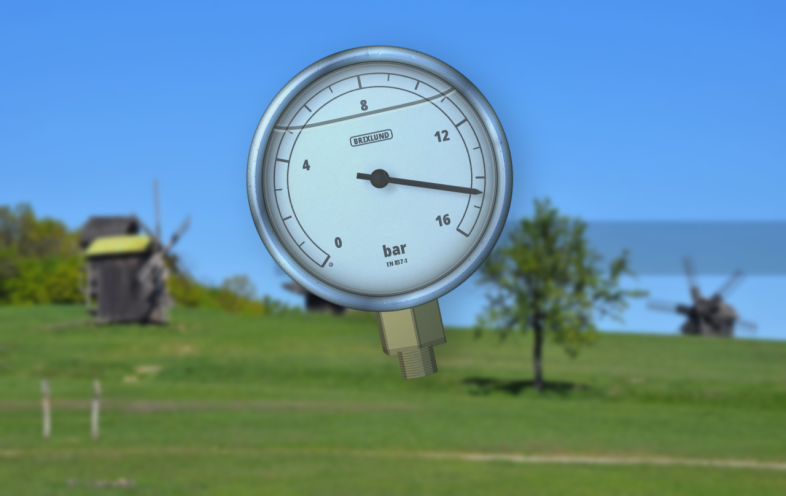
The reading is 14.5 bar
